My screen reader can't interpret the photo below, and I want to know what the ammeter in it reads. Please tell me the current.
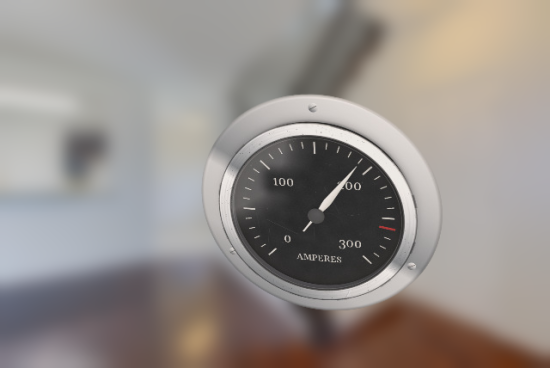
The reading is 190 A
